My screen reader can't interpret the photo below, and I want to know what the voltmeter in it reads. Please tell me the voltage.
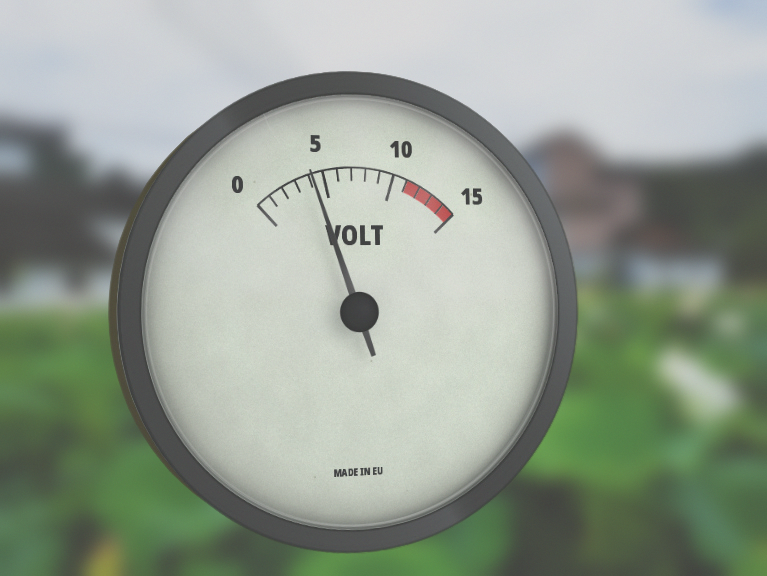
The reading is 4 V
